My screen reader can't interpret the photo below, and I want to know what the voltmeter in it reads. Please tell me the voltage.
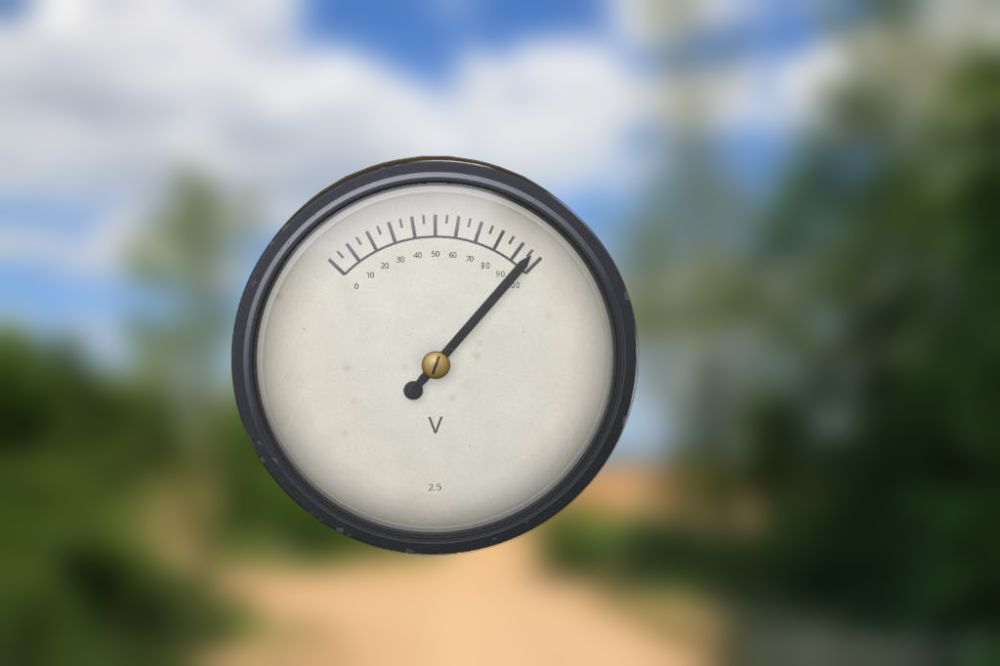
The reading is 95 V
